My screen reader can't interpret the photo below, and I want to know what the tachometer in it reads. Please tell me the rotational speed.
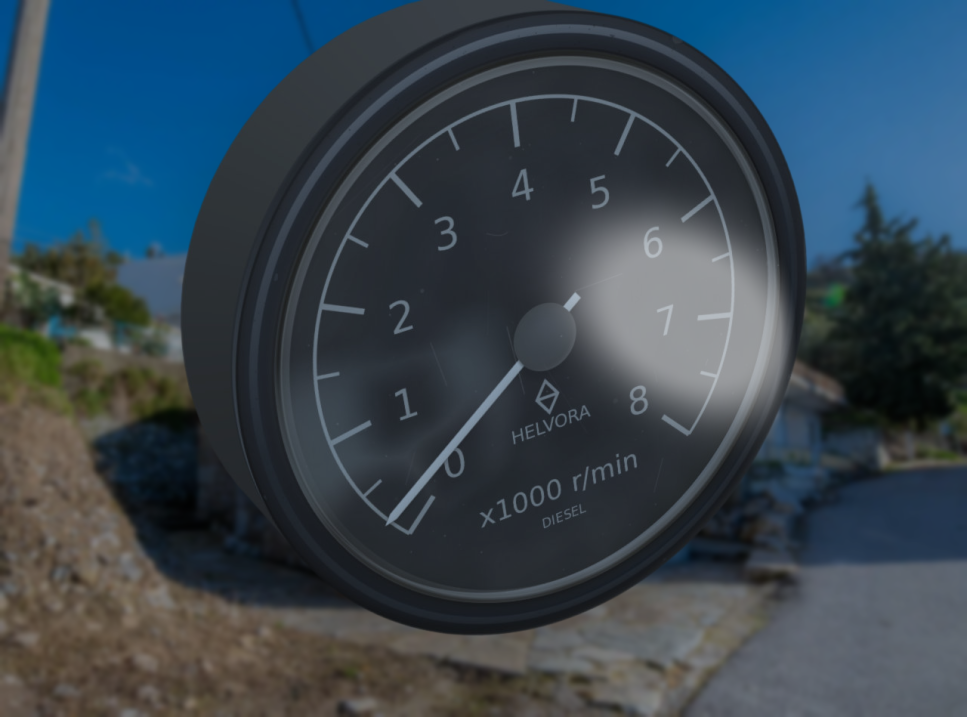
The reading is 250 rpm
